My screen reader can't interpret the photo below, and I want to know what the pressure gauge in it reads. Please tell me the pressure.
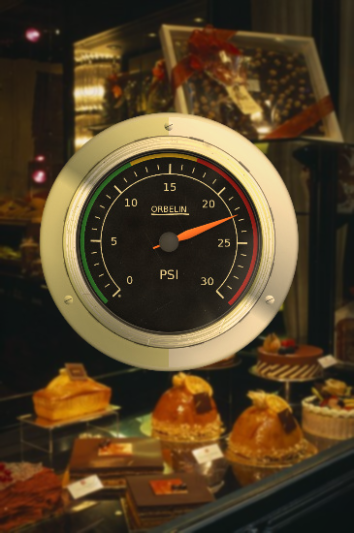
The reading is 22.5 psi
